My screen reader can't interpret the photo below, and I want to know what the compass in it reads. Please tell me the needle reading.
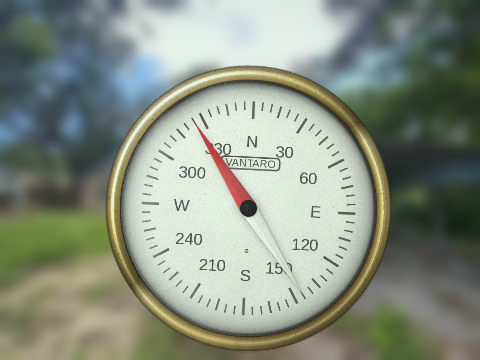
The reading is 325 °
